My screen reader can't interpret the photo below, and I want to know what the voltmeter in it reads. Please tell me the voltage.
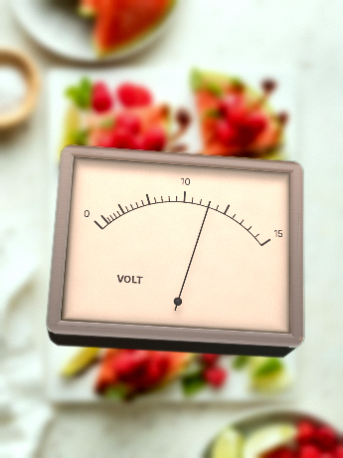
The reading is 11.5 V
